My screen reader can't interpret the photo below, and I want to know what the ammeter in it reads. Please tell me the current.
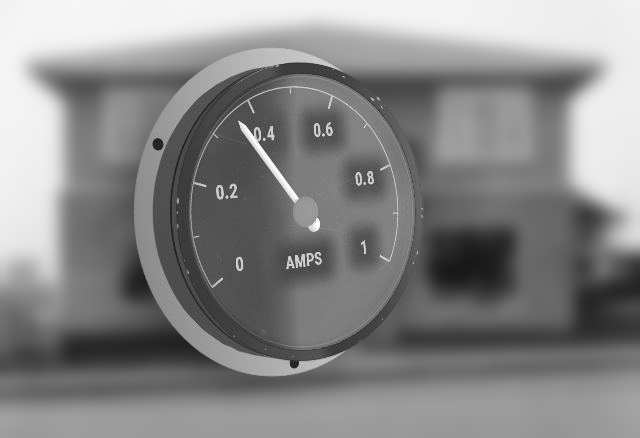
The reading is 0.35 A
